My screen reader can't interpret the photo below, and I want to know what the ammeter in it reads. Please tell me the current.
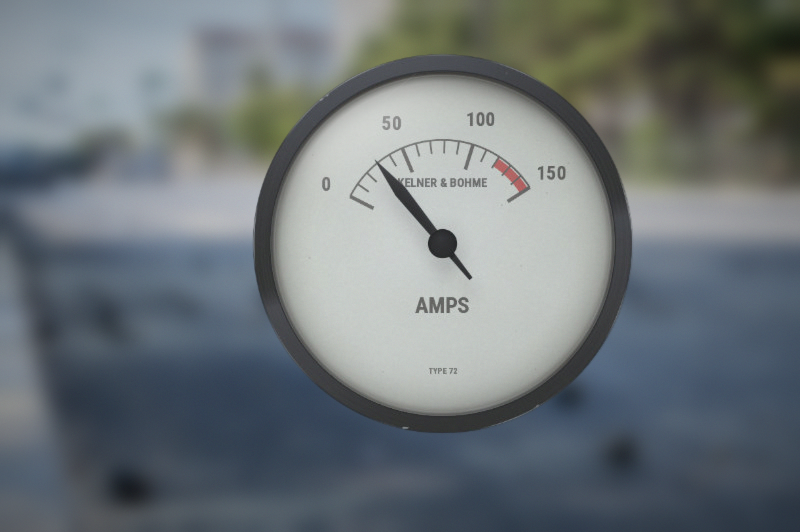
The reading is 30 A
